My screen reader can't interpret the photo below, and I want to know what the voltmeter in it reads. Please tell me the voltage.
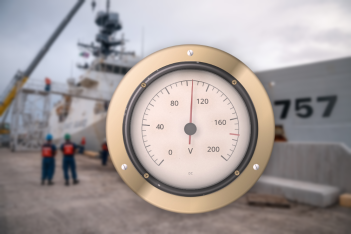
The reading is 105 V
